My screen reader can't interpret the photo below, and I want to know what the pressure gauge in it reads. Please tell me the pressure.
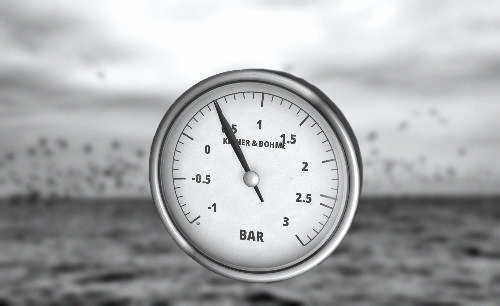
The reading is 0.5 bar
